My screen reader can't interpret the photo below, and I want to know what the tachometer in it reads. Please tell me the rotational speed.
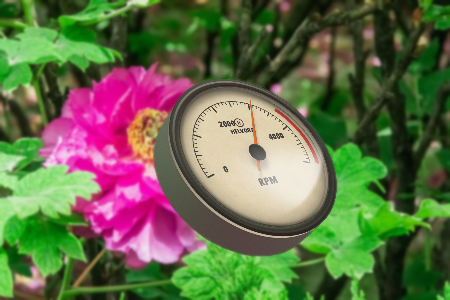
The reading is 3000 rpm
